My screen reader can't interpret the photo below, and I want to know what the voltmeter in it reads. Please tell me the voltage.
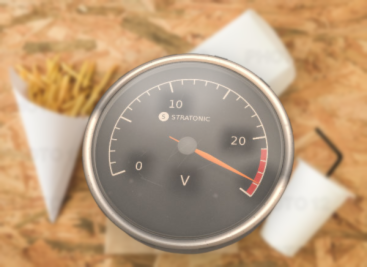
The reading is 24 V
